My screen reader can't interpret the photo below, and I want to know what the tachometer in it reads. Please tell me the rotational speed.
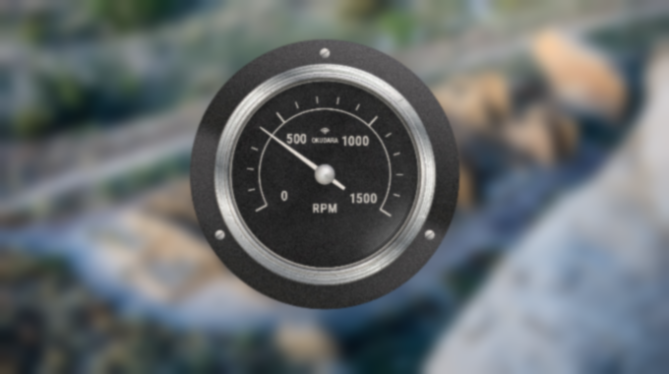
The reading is 400 rpm
